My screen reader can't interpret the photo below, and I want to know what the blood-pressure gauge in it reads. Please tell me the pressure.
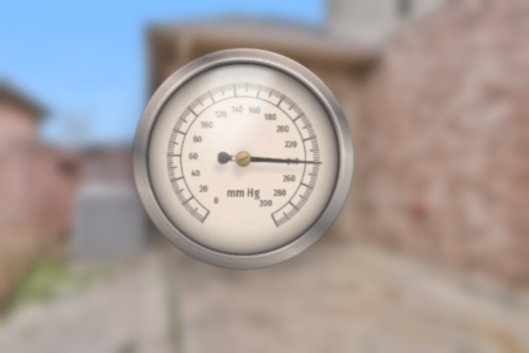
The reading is 240 mmHg
